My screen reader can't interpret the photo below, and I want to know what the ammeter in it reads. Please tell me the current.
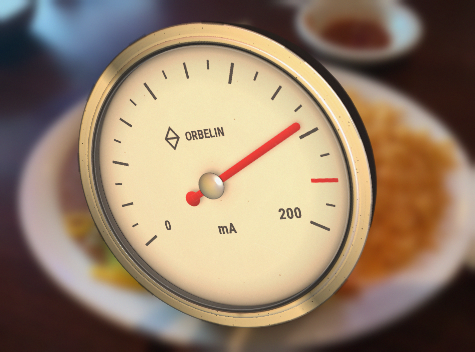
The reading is 155 mA
